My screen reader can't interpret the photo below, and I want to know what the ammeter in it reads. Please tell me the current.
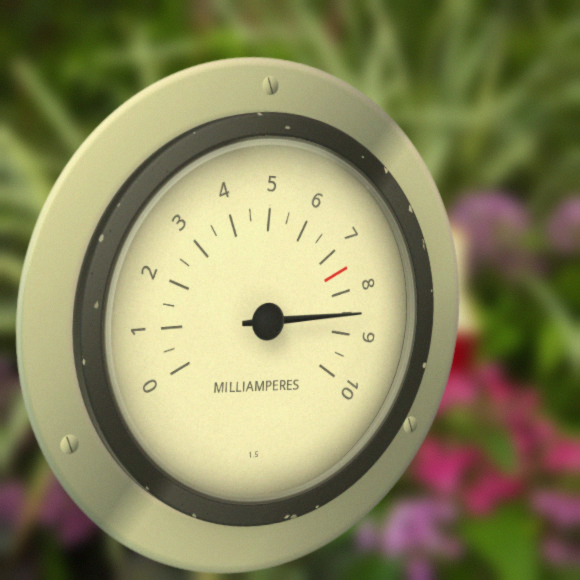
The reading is 8.5 mA
